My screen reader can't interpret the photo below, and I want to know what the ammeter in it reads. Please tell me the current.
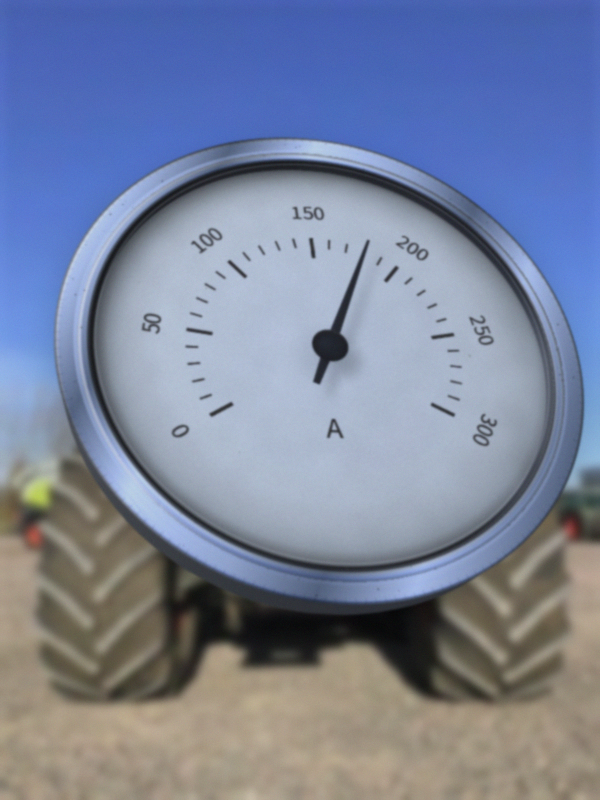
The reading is 180 A
